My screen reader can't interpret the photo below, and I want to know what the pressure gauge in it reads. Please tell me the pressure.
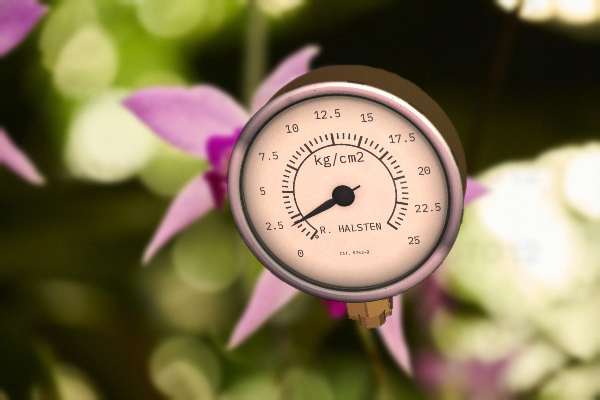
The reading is 2 kg/cm²
